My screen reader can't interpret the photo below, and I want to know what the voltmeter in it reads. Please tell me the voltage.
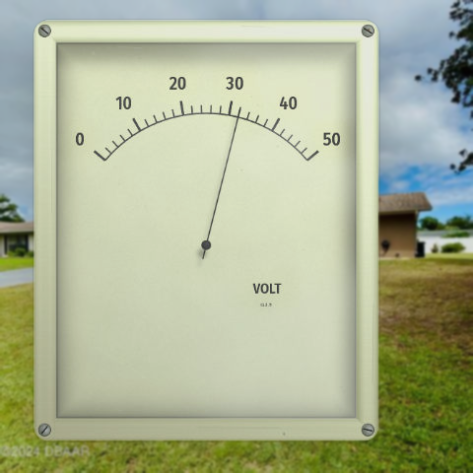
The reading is 32 V
